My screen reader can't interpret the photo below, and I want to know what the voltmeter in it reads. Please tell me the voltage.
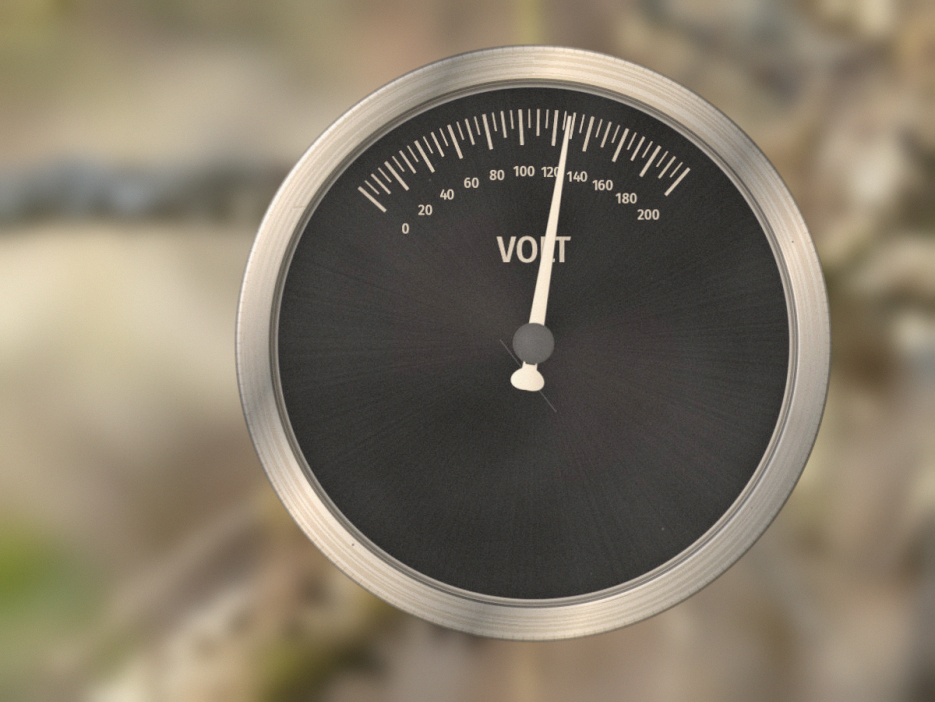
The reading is 127.5 V
